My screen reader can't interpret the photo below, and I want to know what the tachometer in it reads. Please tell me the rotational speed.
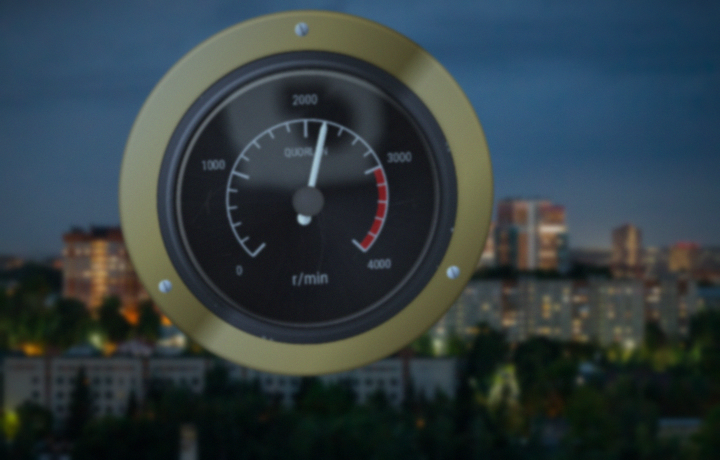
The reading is 2200 rpm
